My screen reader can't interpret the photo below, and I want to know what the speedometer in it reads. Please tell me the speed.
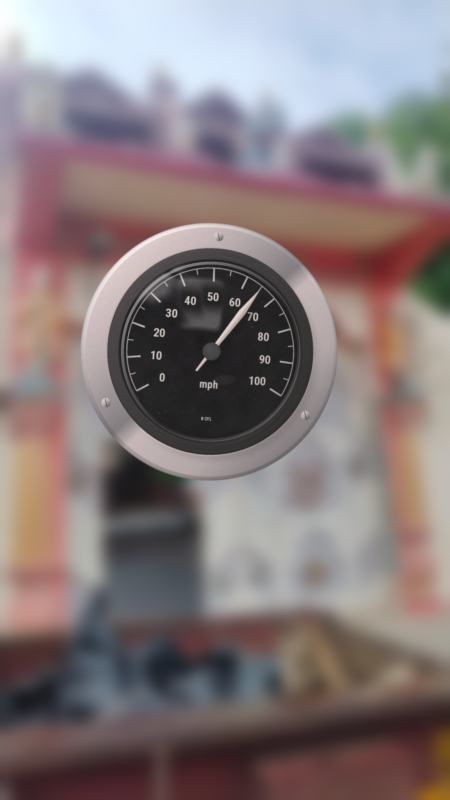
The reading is 65 mph
